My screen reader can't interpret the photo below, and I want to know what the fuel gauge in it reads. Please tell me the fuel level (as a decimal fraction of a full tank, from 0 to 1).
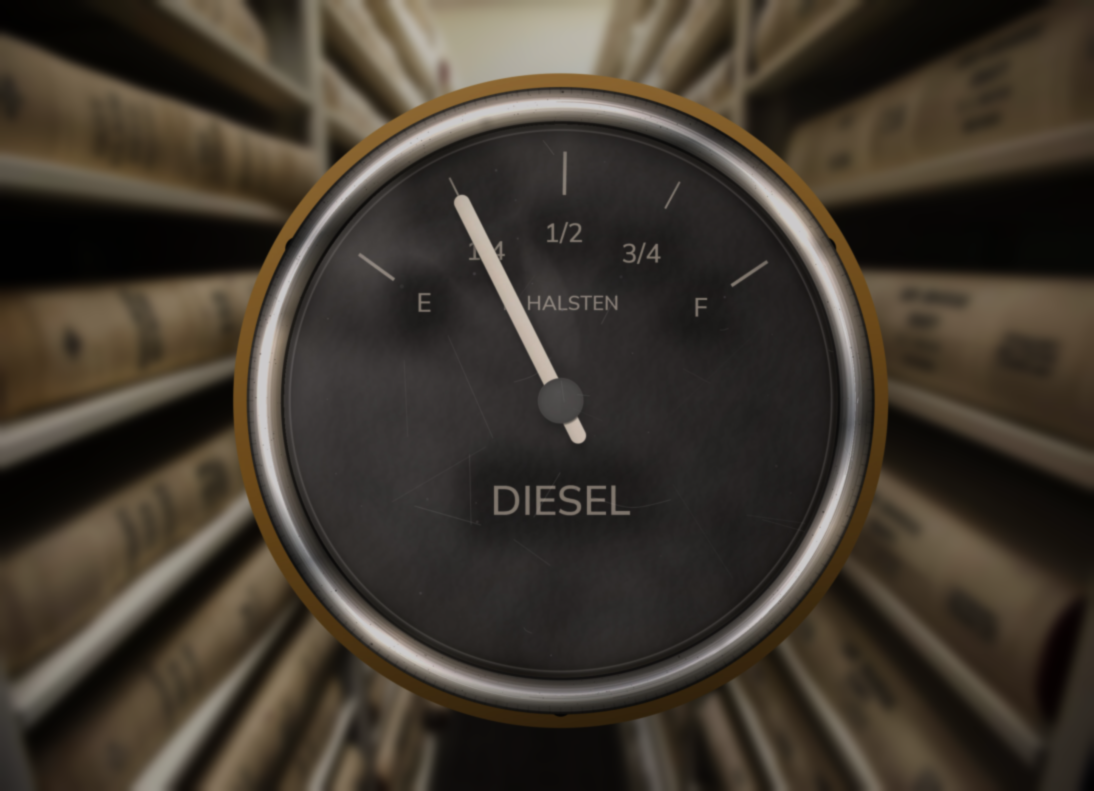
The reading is 0.25
